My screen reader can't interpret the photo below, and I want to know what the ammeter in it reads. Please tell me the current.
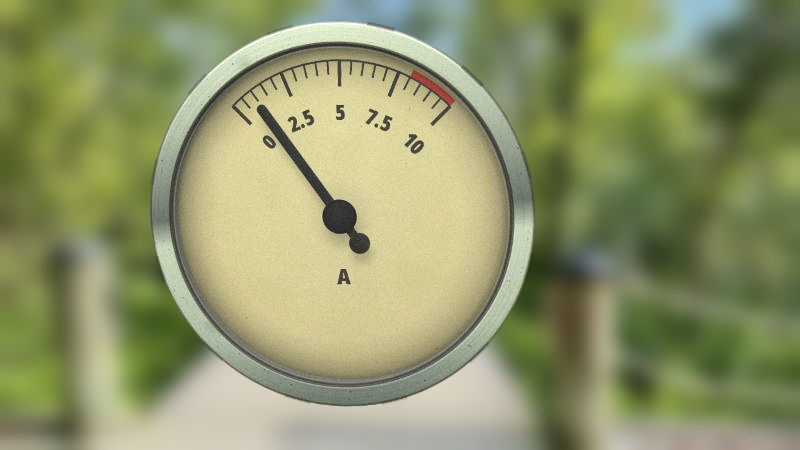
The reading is 1 A
